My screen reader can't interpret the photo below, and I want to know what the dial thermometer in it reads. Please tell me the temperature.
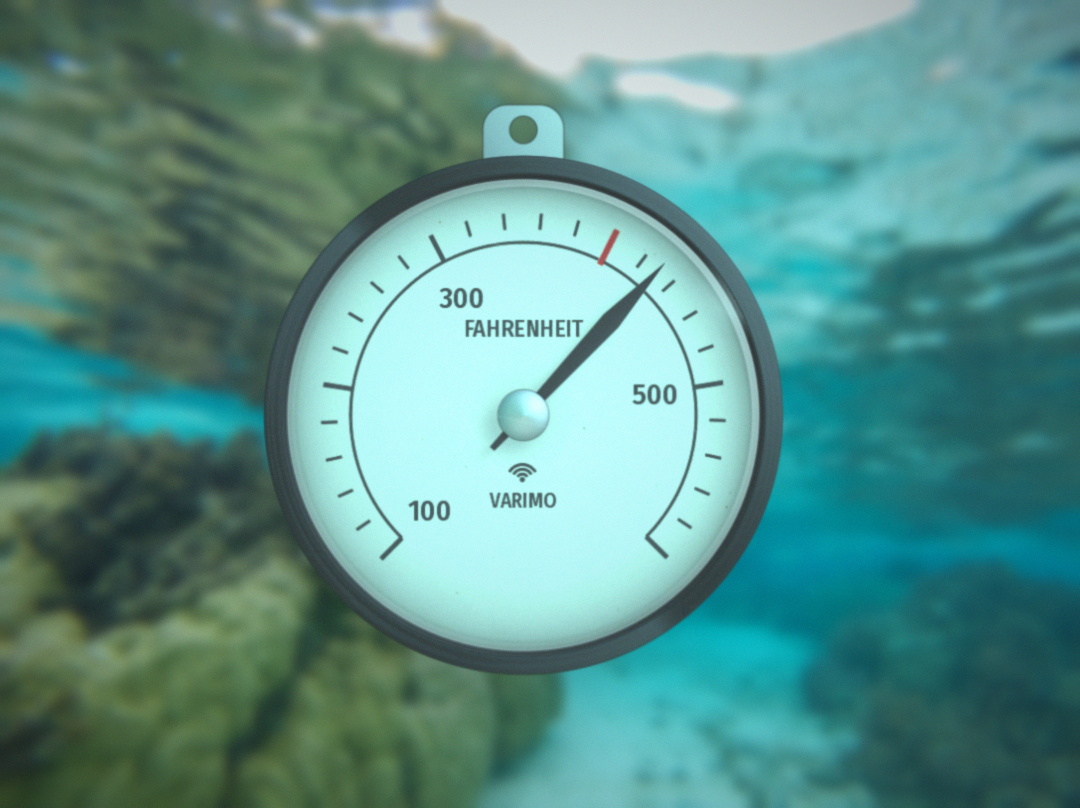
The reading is 430 °F
